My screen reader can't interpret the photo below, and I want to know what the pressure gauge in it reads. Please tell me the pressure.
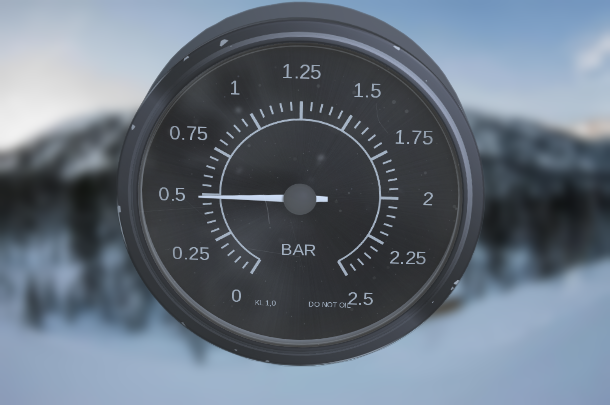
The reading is 0.5 bar
